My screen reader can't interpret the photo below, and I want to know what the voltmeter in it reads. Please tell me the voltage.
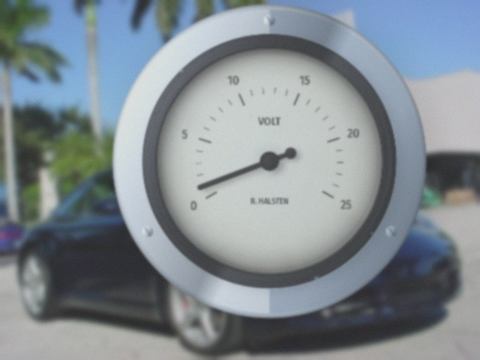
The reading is 1 V
